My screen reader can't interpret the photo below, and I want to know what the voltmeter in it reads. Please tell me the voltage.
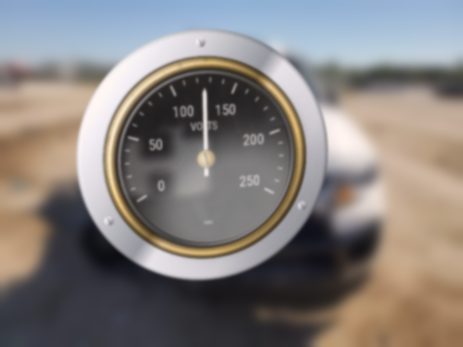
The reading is 125 V
